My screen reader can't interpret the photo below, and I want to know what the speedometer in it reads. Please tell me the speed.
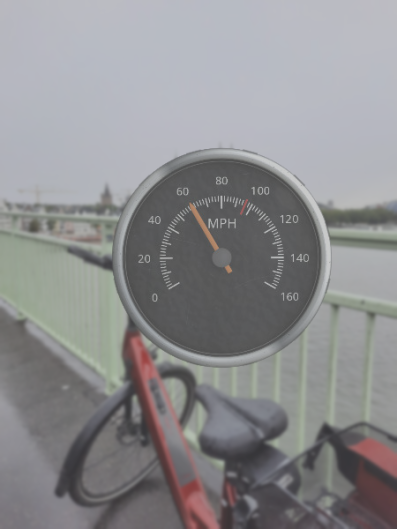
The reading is 60 mph
